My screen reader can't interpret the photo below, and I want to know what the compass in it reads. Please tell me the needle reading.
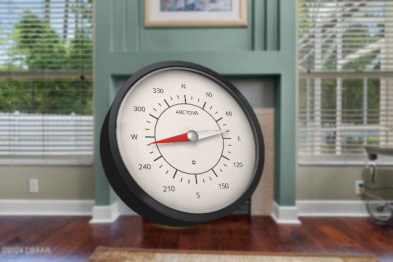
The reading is 260 °
